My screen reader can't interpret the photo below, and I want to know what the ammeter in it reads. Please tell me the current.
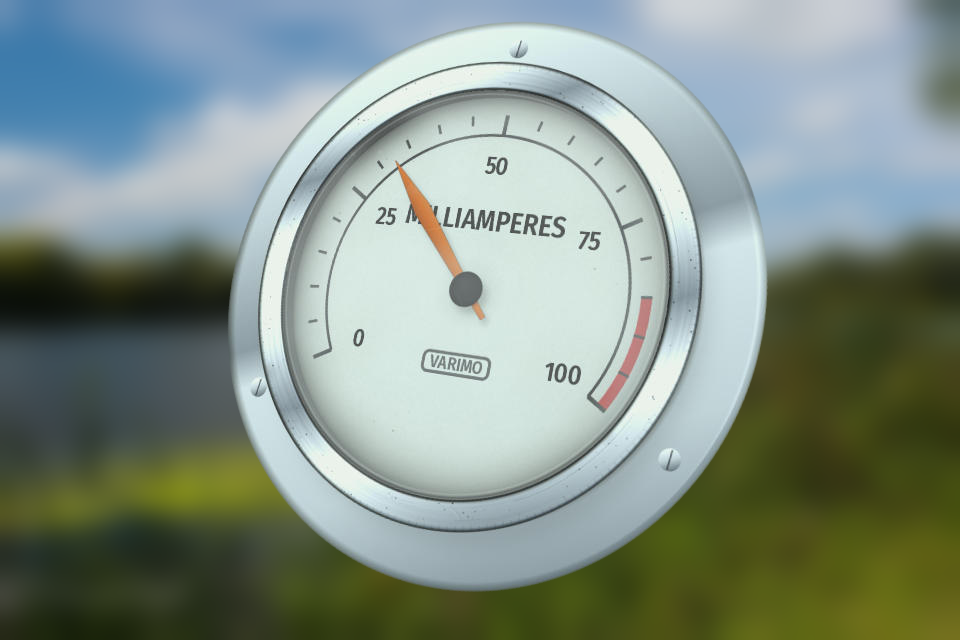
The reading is 32.5 mA
